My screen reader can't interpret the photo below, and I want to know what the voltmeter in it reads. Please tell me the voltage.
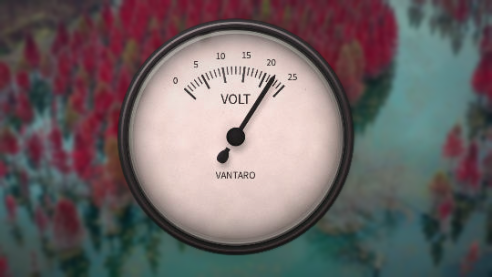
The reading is 22 V
